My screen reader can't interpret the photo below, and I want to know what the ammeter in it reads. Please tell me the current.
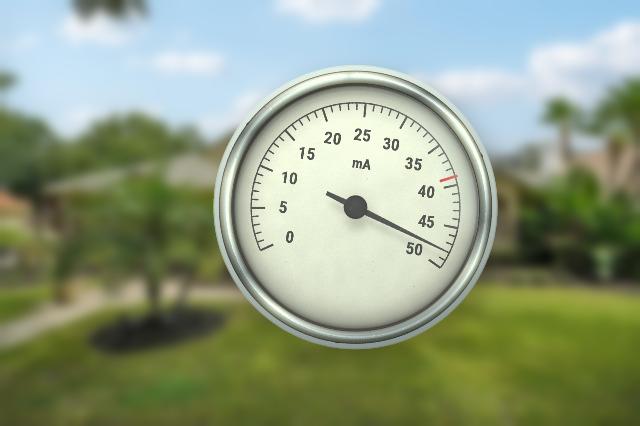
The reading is 48 mA
